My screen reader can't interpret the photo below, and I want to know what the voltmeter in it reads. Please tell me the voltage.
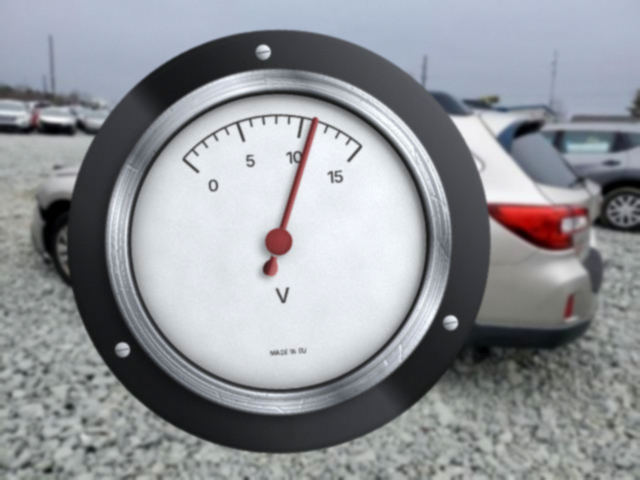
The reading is 11 V
